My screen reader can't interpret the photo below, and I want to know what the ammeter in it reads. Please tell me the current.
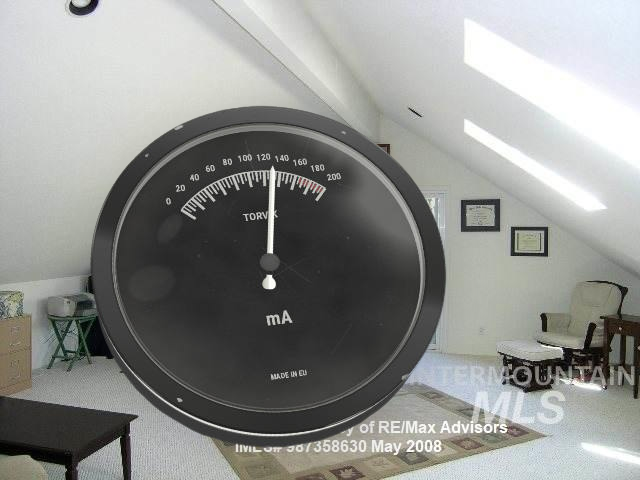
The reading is 130 mA
